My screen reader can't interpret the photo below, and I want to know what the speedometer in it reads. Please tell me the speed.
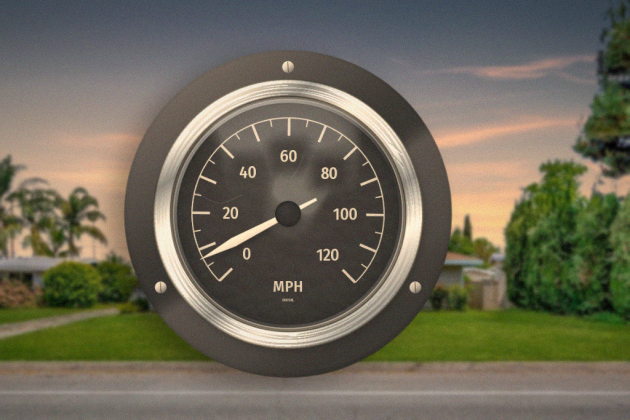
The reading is 7.5 mph
